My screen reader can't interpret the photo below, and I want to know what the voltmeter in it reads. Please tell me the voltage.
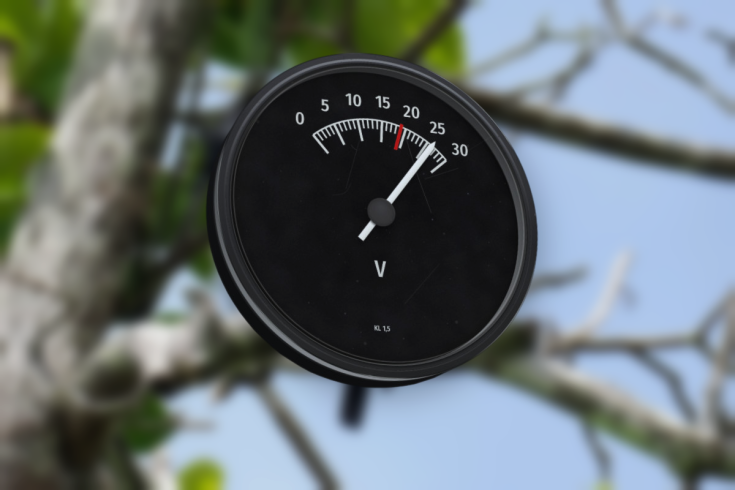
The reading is 26 V
